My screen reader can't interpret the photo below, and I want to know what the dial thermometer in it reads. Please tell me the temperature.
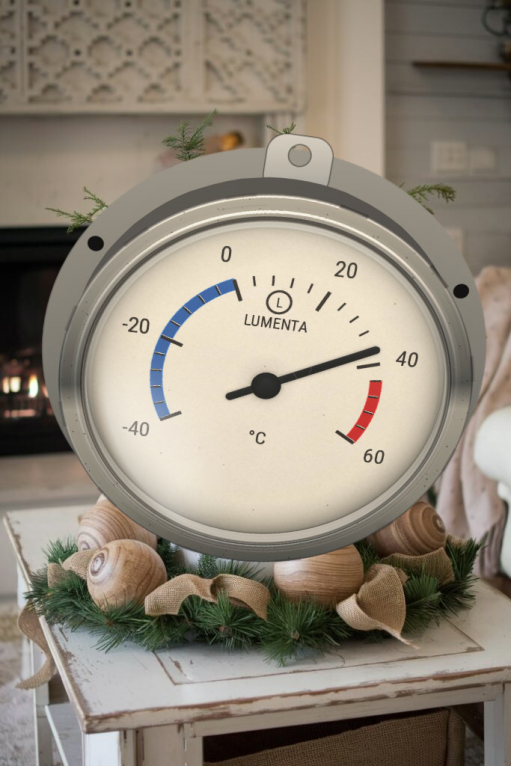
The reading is 36 °C
